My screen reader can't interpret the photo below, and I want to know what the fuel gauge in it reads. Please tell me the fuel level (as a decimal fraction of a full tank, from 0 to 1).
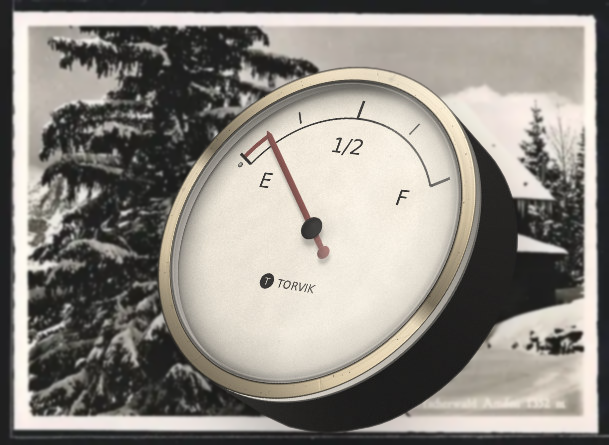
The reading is 0.125
